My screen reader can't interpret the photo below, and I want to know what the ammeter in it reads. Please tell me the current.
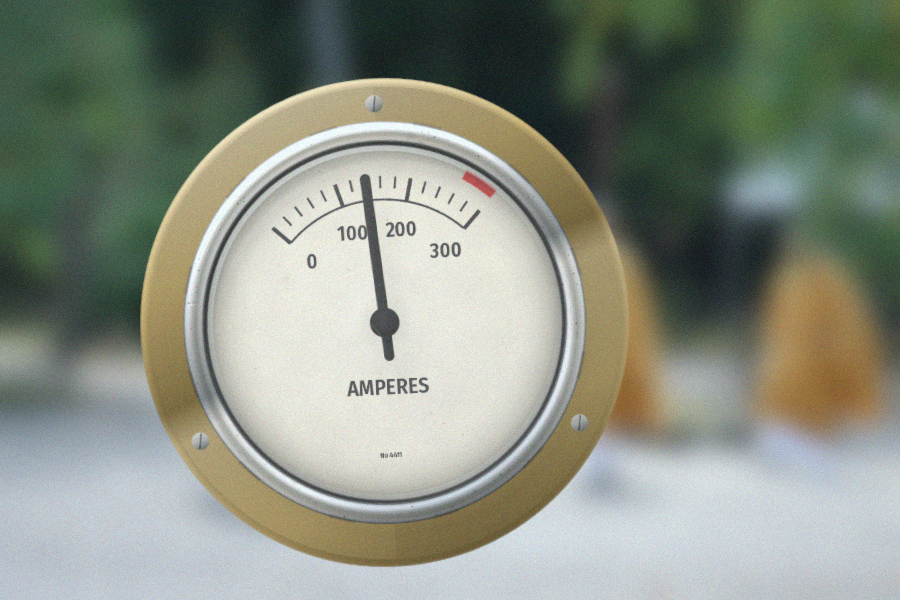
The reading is 140 A
